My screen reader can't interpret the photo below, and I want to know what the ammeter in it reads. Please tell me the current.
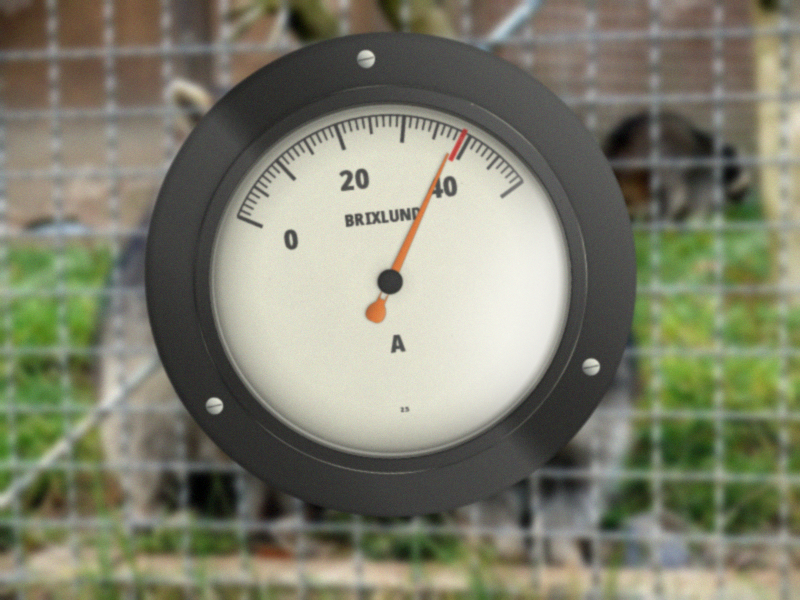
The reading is 38 A
